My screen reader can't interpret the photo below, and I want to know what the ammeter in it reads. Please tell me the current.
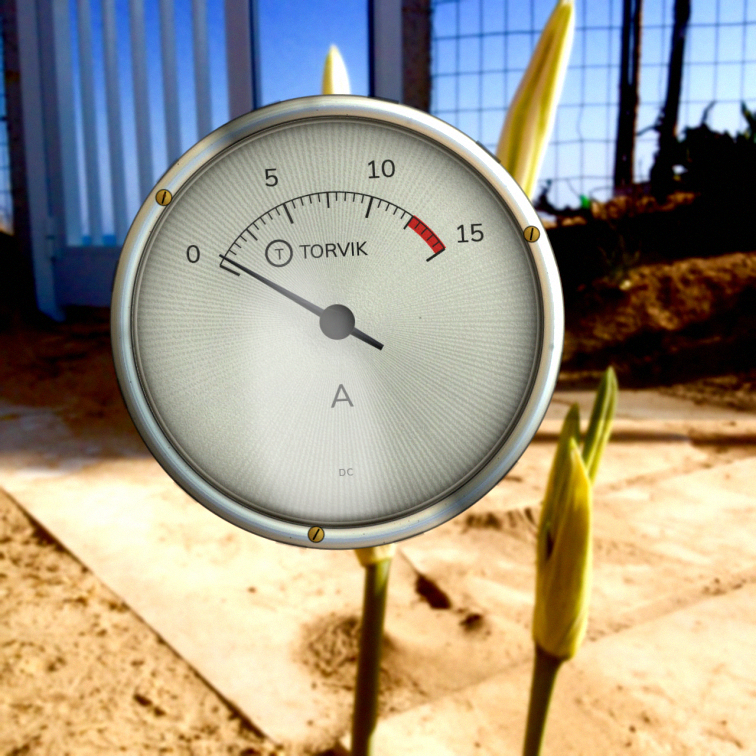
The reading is 0.5 A
